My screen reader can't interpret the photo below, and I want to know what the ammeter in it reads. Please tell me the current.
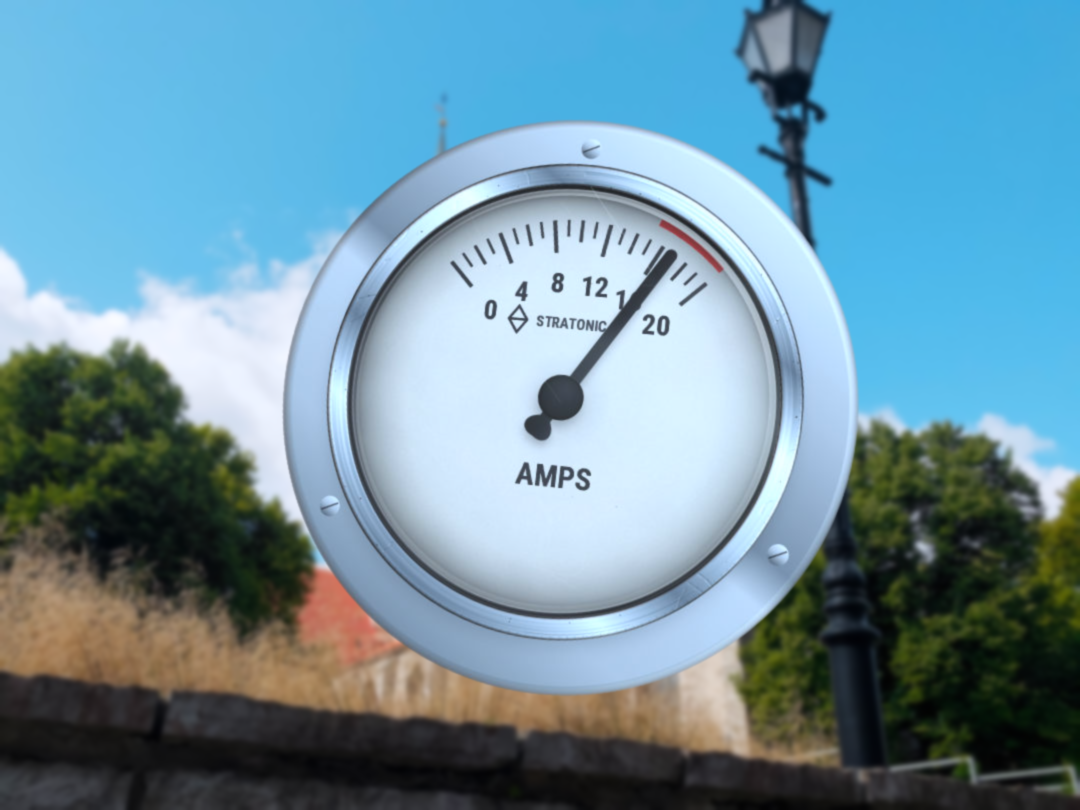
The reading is 17 A
